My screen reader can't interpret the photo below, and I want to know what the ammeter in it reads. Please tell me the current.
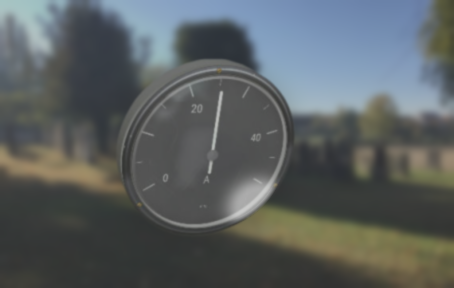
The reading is 25 A
